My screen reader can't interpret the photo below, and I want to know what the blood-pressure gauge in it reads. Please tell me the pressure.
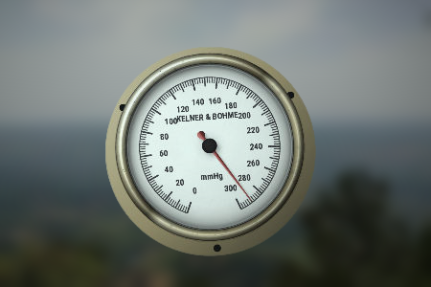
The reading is 290 mmHg
